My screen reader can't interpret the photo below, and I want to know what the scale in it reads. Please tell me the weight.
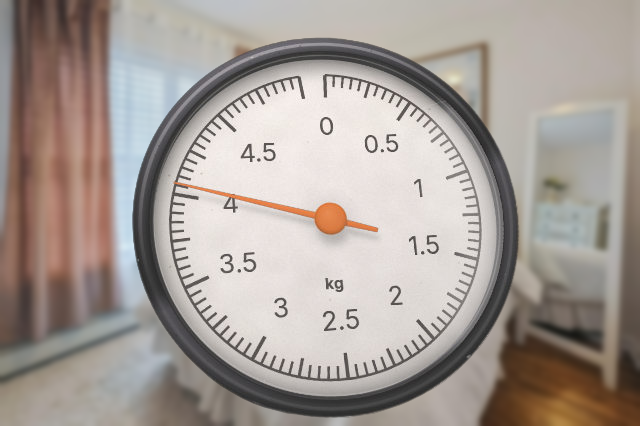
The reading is 4.05 kg
